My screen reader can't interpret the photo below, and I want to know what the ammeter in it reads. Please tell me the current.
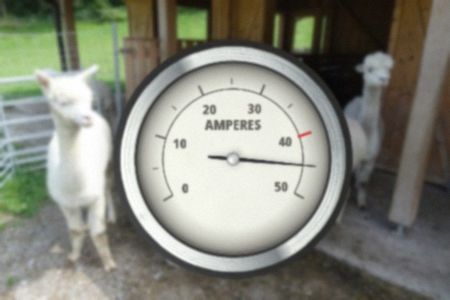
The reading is 45 A
